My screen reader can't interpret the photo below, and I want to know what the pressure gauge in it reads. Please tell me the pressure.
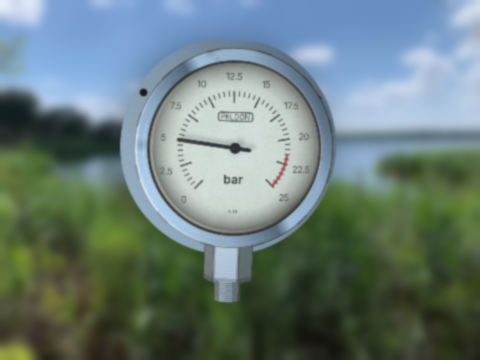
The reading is 5 bar
